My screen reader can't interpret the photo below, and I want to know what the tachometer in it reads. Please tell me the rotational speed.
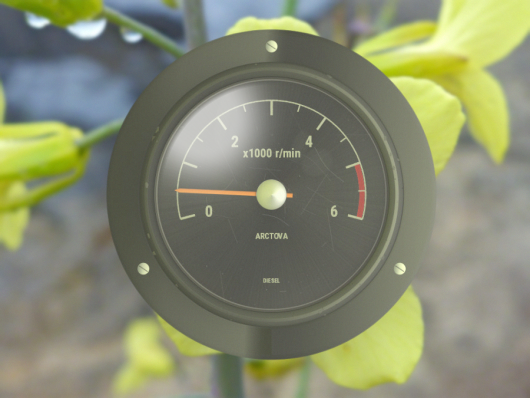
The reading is 500 rpm
